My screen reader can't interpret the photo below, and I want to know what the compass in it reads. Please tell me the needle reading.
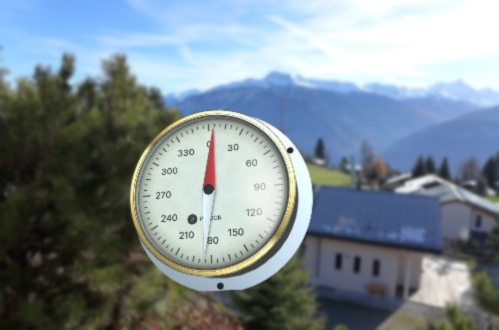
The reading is 5 °
